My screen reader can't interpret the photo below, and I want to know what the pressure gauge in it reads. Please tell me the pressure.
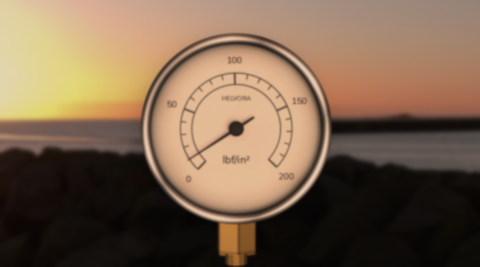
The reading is 10 psi
